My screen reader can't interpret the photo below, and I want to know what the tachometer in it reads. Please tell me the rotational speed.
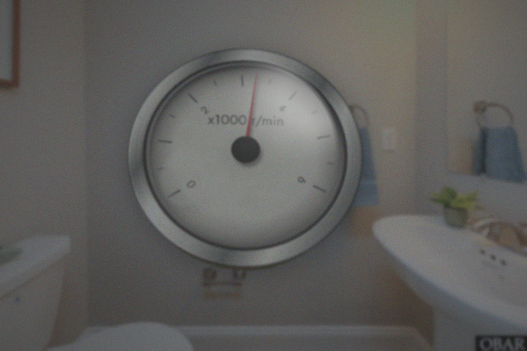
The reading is 3250 rpm
